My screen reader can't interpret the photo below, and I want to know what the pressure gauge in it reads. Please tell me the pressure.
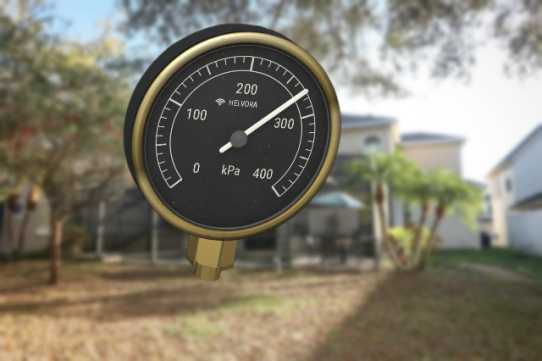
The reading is 270 kPa
